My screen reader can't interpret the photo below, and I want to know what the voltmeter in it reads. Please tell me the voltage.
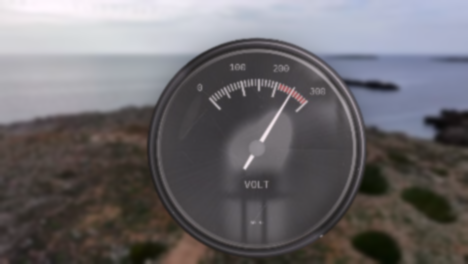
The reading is 250 V
